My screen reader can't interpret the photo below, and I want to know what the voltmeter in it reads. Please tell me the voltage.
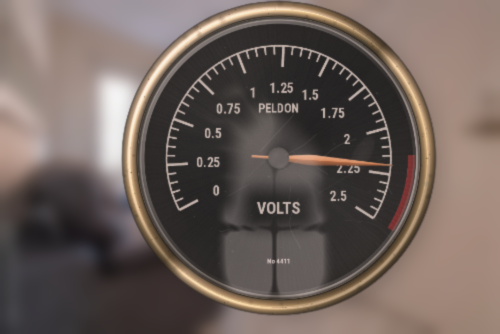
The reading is 2.2 V
